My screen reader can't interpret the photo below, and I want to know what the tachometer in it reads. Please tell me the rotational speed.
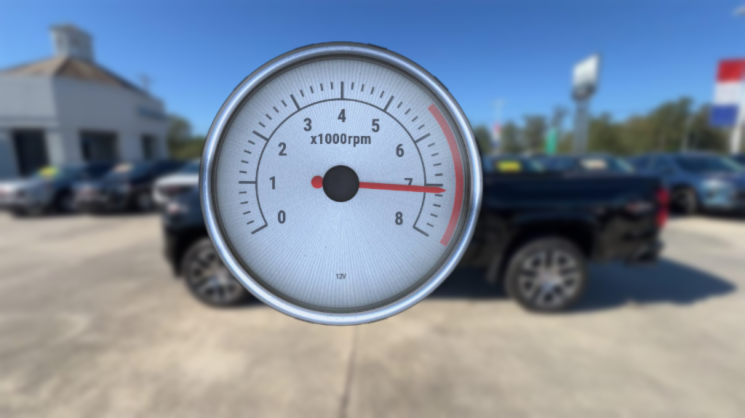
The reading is 7100 rpm
